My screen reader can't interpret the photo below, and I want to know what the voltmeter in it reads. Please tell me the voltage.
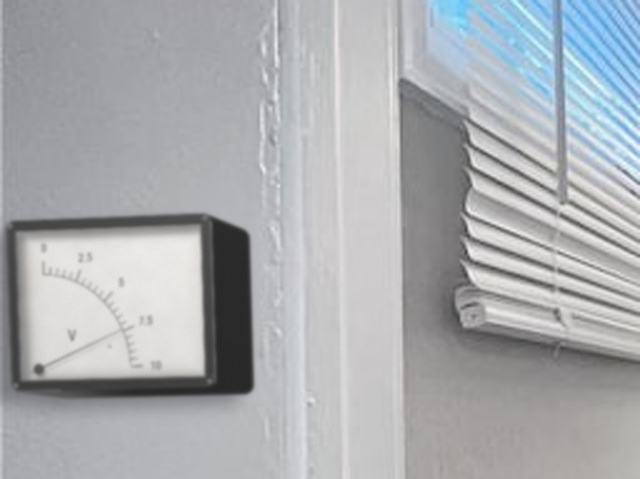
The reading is 7.5 V
